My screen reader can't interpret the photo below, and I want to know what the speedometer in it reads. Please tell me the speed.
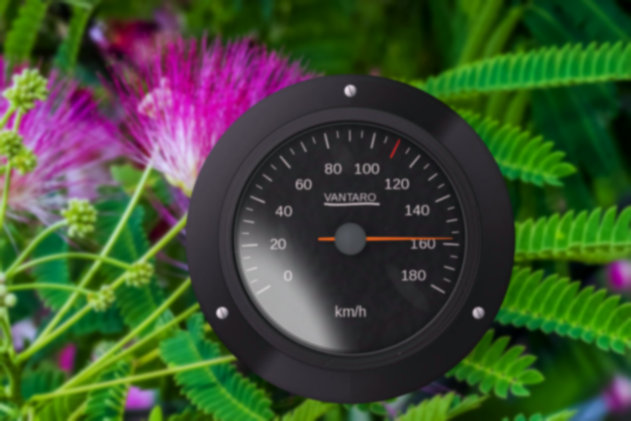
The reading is 157.5 km/h
